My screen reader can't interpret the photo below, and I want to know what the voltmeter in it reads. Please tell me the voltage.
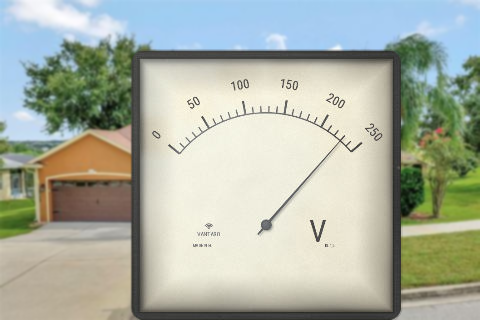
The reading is 230 V
